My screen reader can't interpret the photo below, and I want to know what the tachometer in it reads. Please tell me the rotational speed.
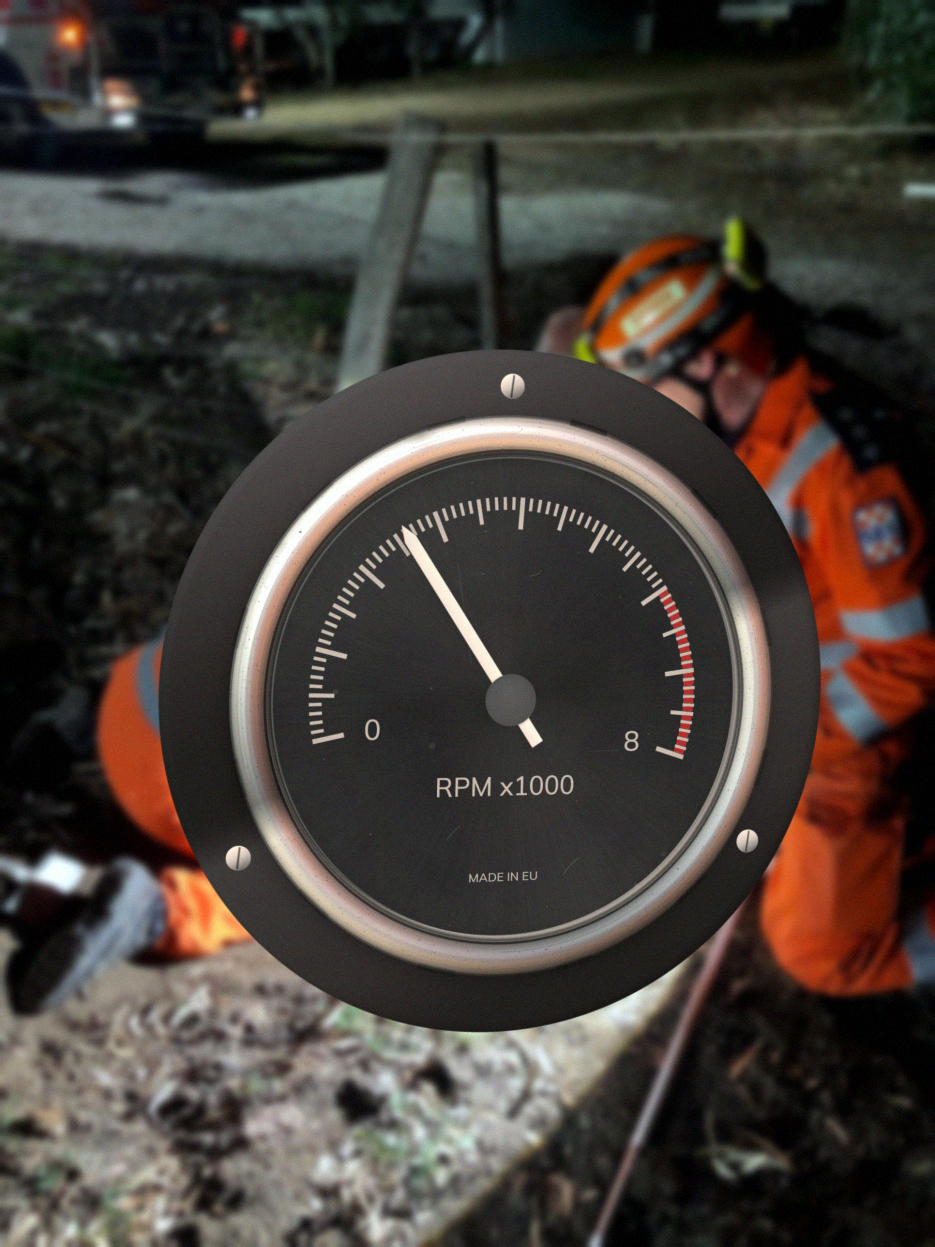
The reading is 2600 rpm
